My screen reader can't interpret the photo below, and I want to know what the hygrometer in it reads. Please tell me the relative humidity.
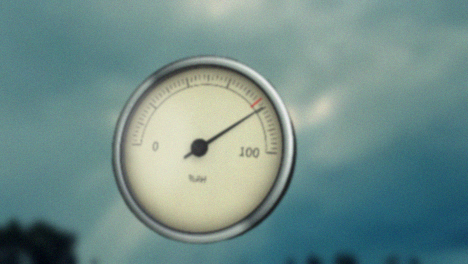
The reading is 80 %
